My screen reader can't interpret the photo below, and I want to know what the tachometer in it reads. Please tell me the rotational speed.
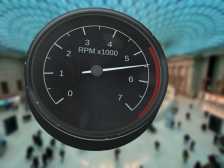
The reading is 5500 rpm
